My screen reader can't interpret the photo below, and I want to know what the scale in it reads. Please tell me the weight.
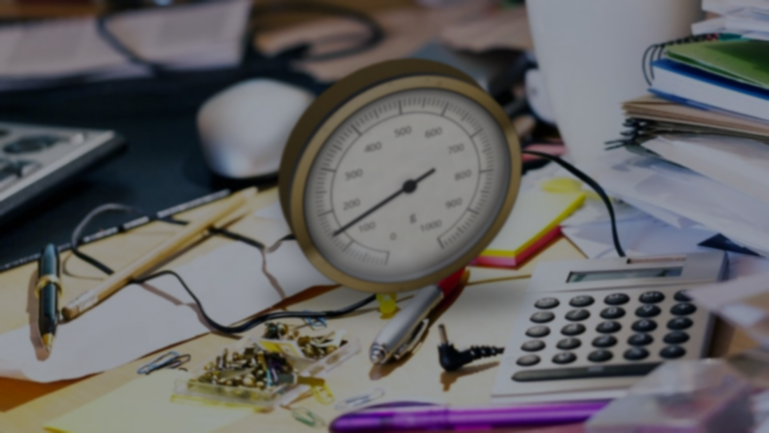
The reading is 150 g
